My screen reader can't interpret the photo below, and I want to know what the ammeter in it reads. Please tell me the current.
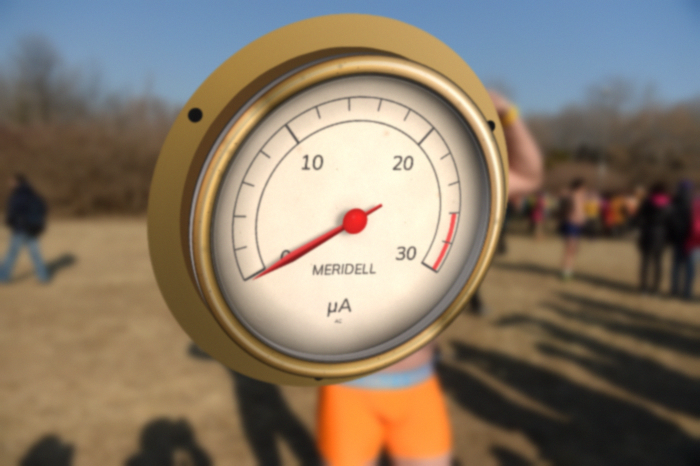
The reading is 0 µA
